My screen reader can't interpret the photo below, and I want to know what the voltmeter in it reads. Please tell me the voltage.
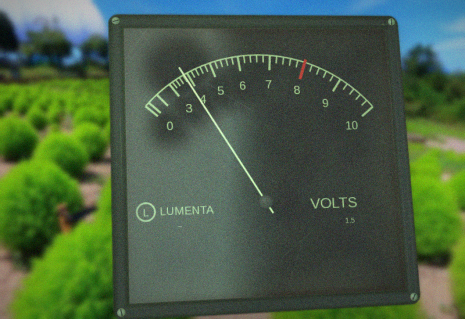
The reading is 3.8 V
